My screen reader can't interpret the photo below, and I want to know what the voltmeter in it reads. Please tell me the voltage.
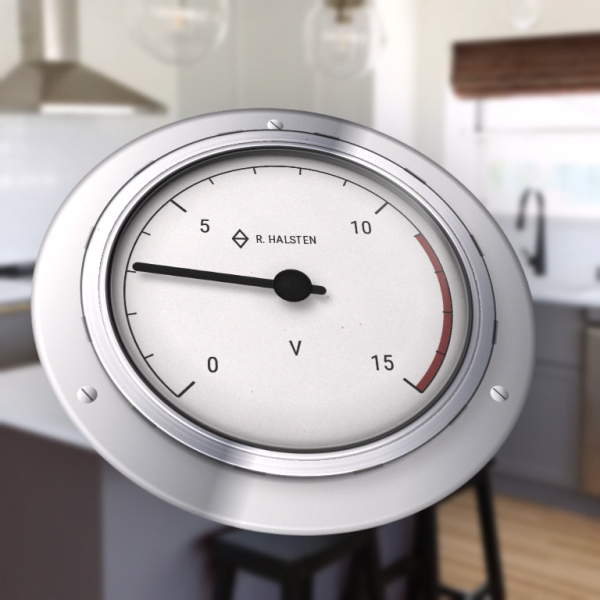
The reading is 3 V
